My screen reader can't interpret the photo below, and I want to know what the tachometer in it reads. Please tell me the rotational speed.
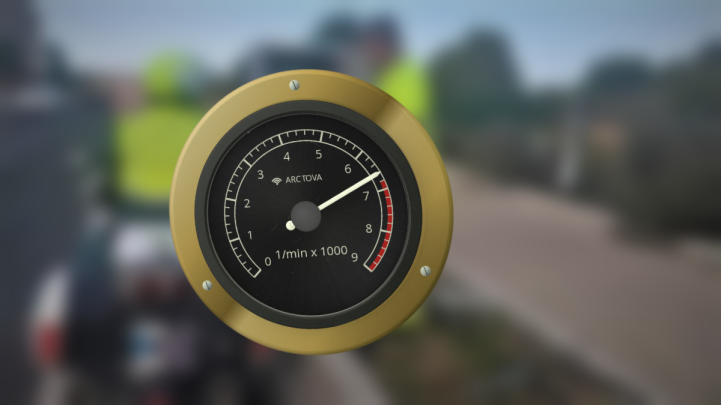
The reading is 6600 rpm
